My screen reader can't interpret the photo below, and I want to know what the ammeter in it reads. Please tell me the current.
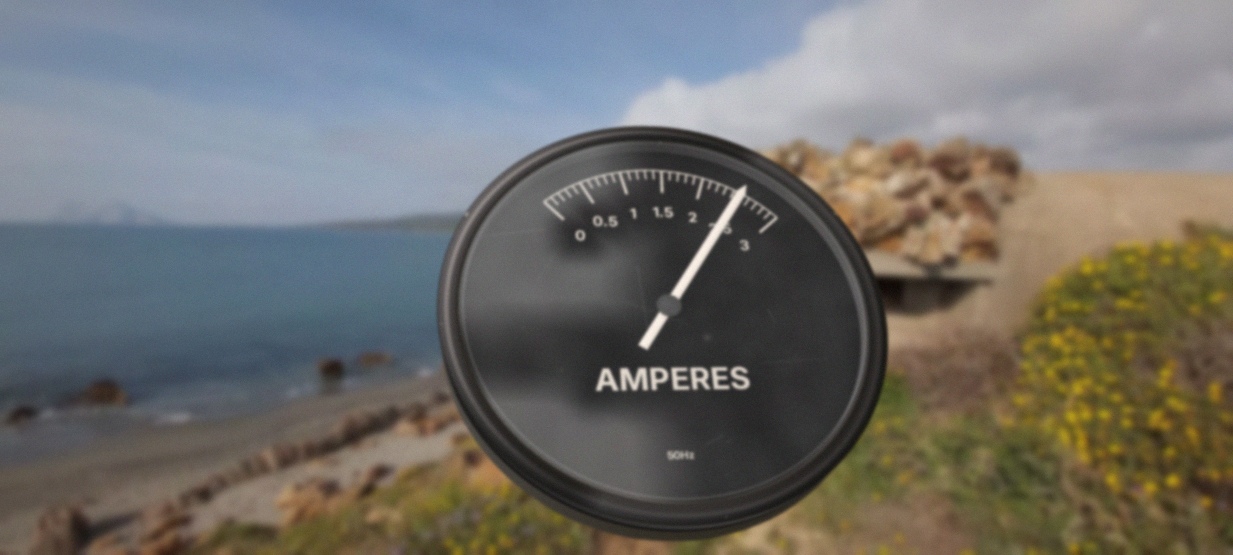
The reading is 2.5 A
